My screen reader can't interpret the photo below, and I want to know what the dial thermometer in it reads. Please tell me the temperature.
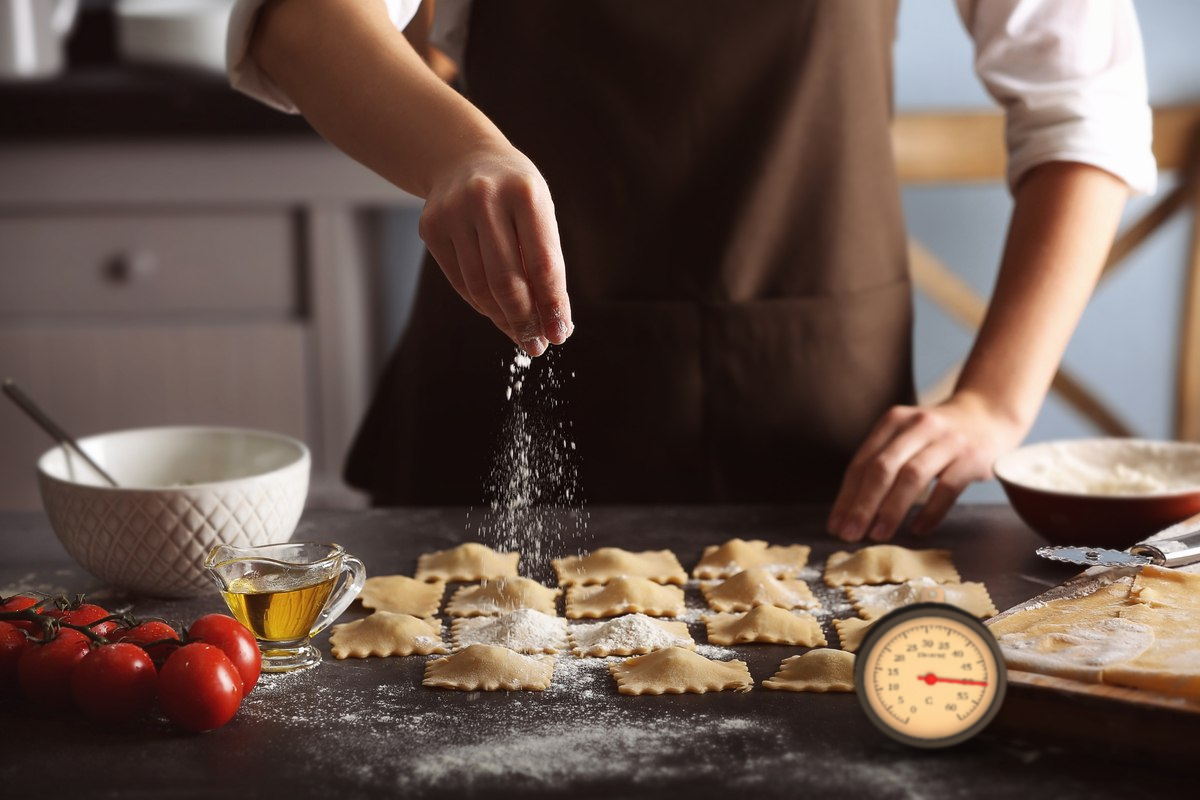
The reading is 50 °C
